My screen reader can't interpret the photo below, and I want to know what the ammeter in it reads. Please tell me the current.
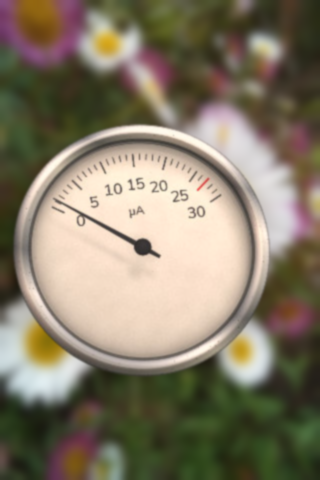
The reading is 1 µA
